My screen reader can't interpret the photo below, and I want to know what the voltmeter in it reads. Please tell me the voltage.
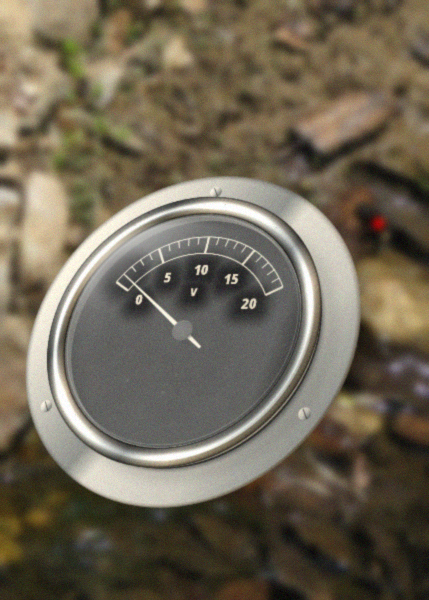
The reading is 1 V
